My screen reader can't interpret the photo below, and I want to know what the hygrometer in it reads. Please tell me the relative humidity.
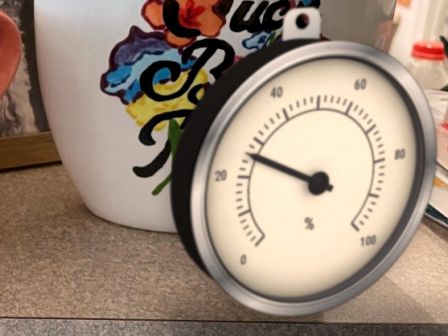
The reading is 26 %
